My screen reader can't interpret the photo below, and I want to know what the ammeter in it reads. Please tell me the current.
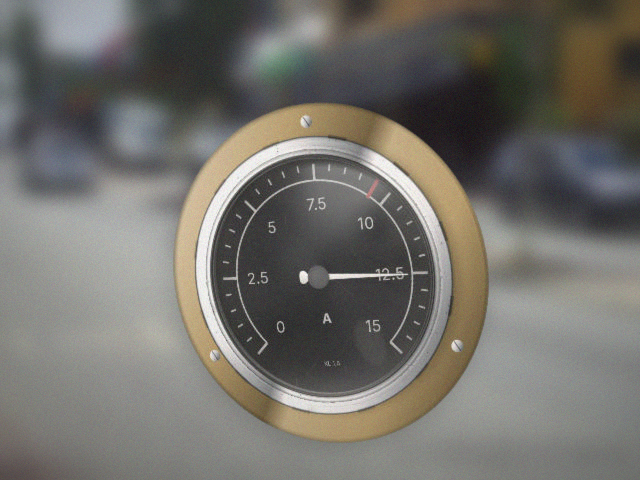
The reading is 12.5 A
